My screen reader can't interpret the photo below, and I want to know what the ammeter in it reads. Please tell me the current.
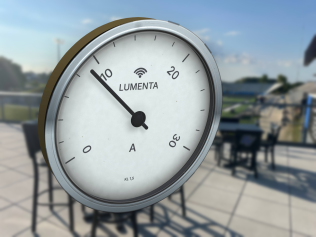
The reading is 9 A
